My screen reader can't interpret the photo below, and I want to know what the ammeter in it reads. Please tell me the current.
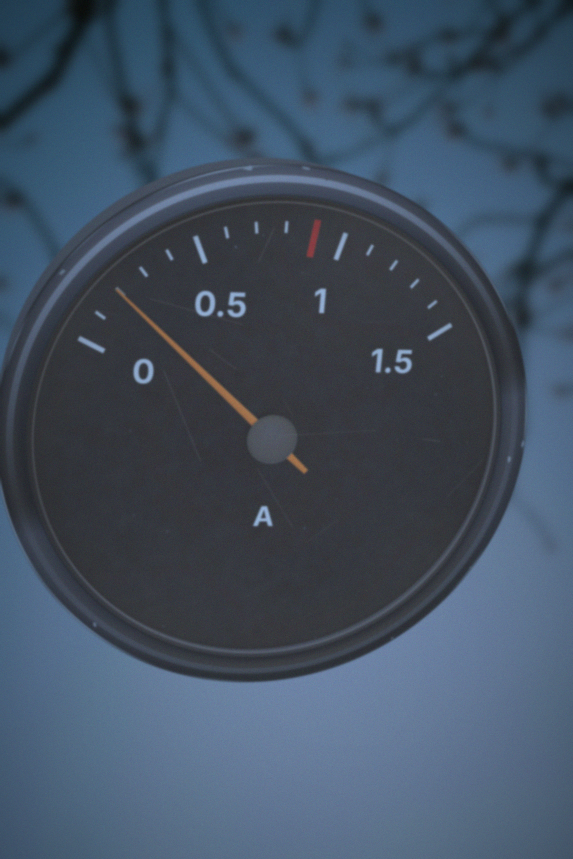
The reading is 0.2 A
